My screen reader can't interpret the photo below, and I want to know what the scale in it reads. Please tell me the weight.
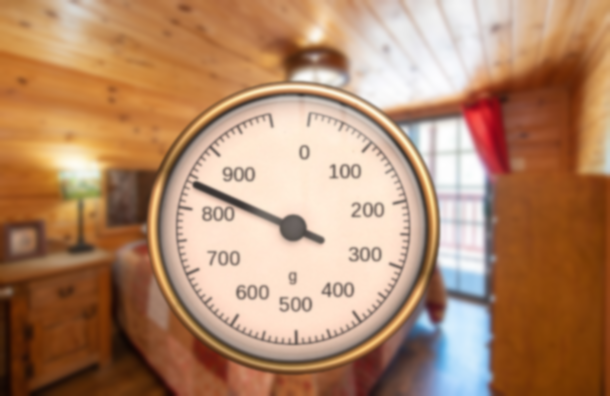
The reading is 840 g
